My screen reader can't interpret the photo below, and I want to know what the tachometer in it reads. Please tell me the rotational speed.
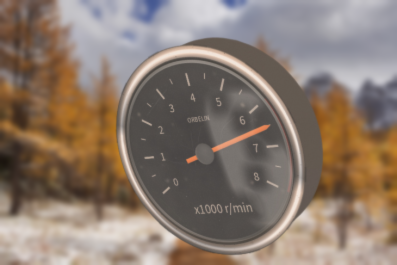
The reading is 6500 rpm
